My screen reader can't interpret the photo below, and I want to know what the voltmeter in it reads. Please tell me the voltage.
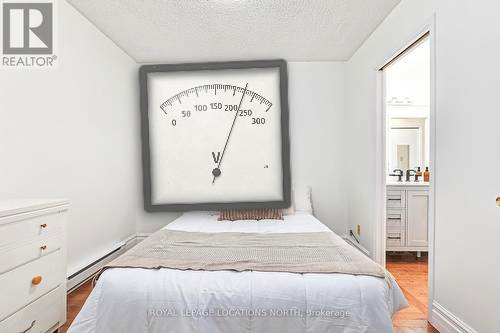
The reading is 225 V
